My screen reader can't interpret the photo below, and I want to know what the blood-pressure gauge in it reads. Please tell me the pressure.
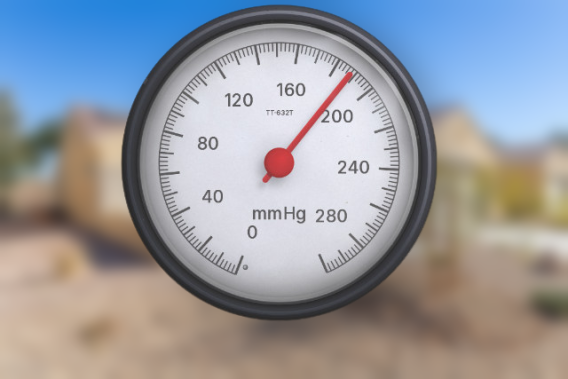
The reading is 188 mmHg
